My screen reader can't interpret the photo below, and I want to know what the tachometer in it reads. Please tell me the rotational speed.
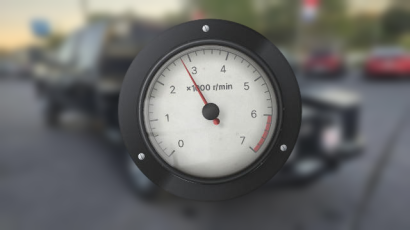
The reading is 2800 rpm
